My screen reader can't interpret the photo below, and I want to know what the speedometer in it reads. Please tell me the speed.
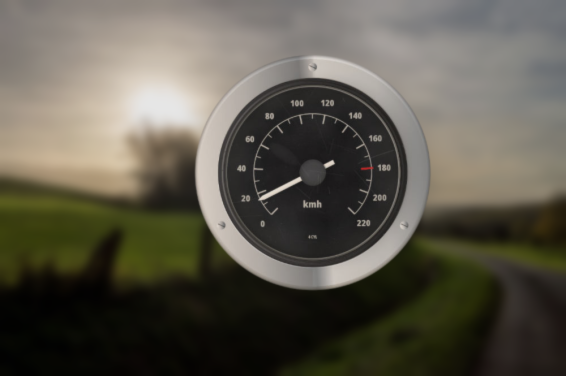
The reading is 15 km/h
